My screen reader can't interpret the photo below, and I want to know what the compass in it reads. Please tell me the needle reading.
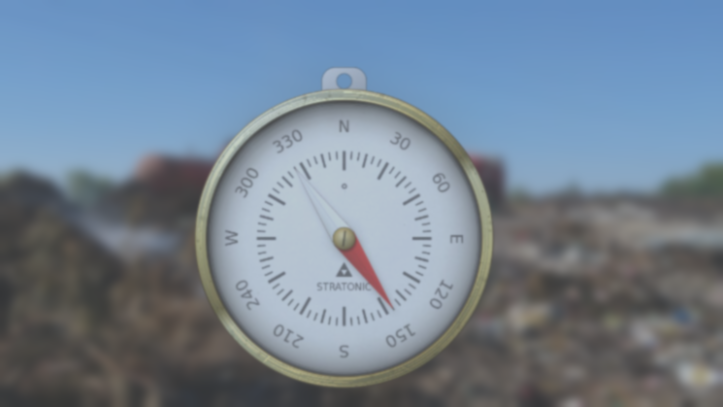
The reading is 145 °
